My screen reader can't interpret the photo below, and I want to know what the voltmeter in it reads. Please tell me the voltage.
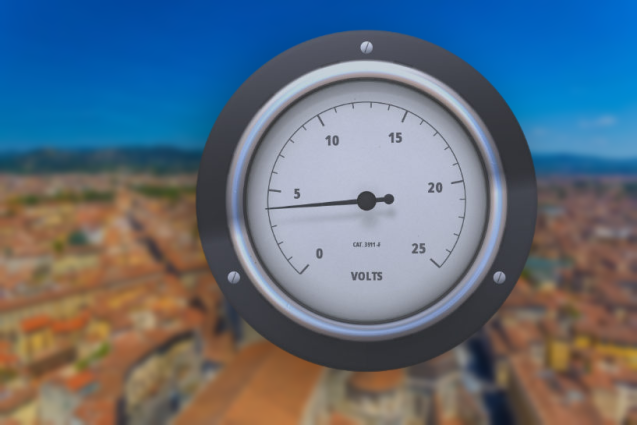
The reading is 4 V
